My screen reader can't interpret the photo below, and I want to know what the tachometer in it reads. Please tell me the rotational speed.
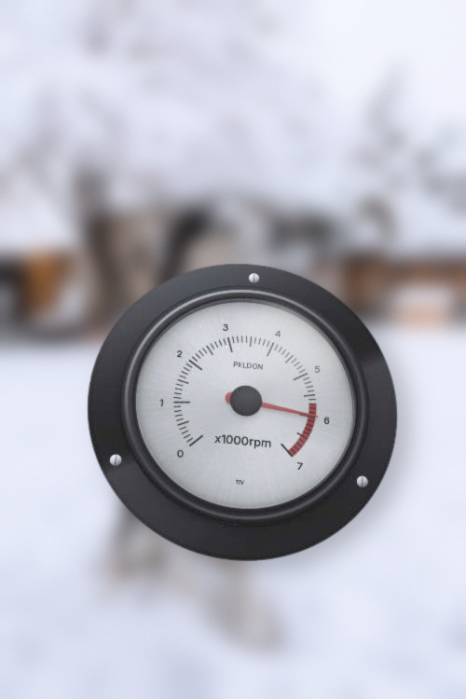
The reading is 6000 rpm
